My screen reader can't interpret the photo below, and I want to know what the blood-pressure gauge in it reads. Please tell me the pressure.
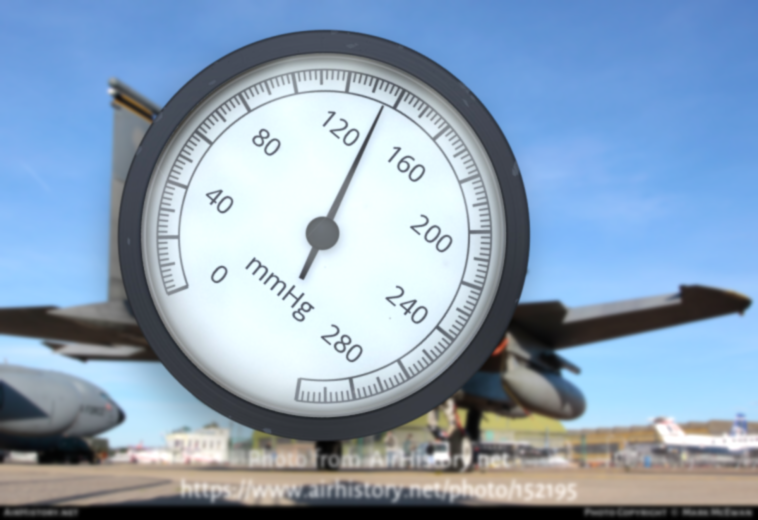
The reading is 136 mmHg
